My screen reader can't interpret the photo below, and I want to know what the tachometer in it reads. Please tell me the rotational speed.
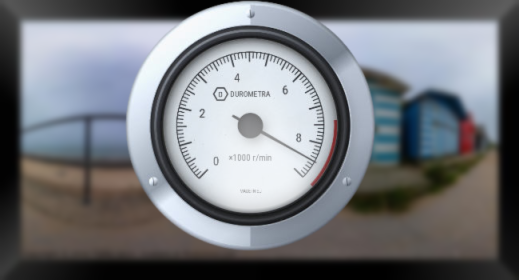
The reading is 8500 rpm
